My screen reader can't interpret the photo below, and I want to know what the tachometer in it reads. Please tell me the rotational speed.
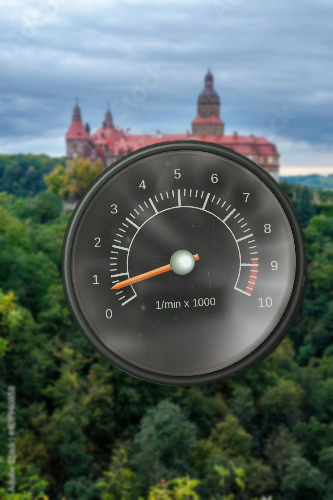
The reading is 600 rpm
